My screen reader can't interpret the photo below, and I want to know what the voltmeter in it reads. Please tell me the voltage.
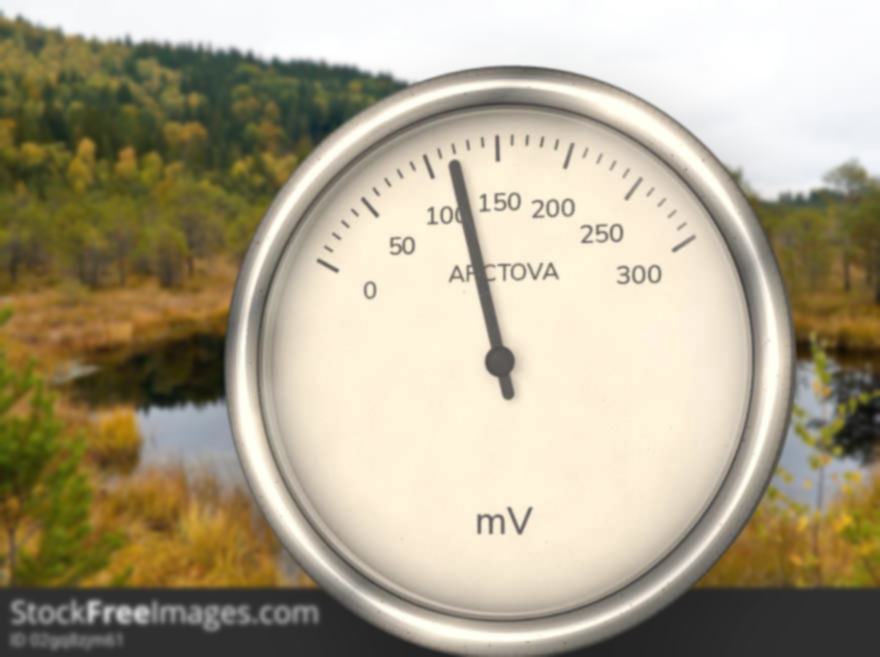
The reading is 120 mV
